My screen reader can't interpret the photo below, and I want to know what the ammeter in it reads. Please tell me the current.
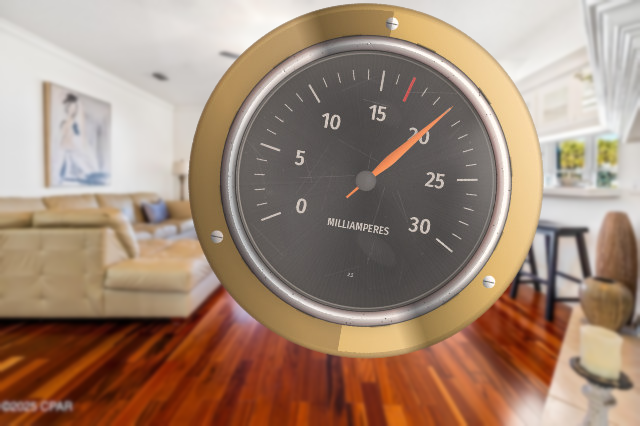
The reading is 20 mA
